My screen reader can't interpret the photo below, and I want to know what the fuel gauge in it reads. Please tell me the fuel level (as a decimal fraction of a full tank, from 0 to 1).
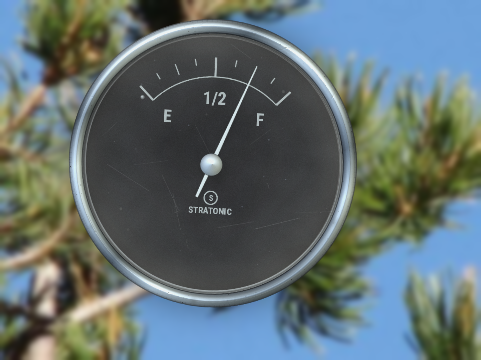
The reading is 0.75
